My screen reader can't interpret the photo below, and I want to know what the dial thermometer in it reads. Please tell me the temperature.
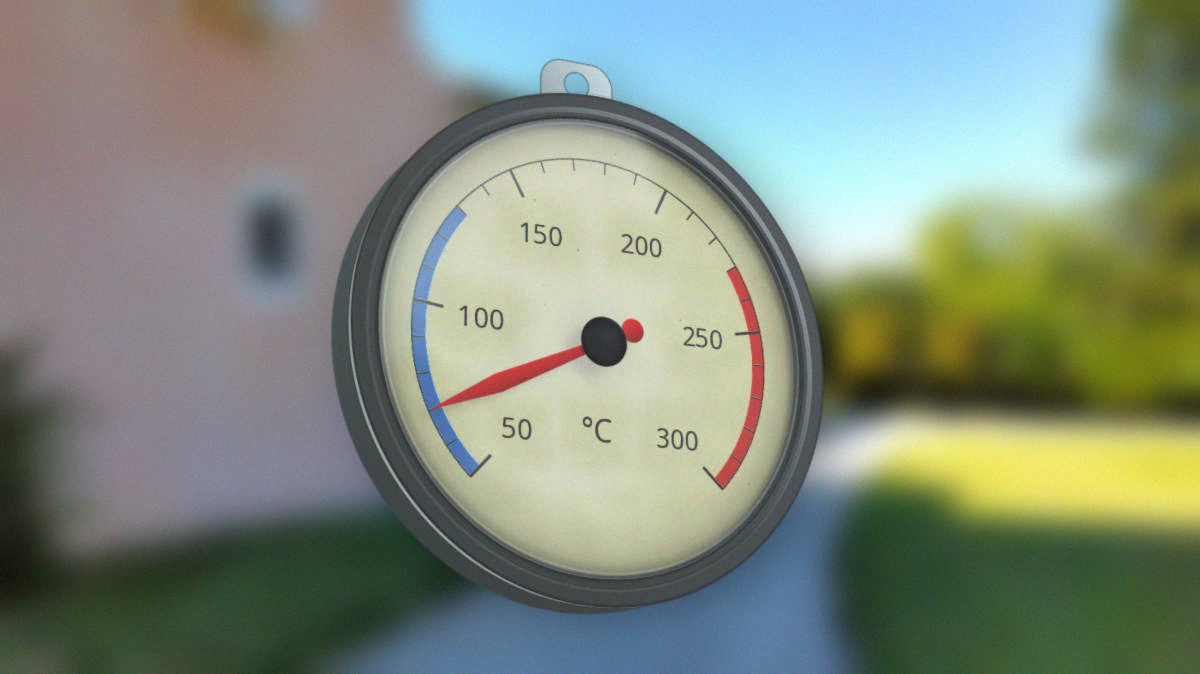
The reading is 70 °C
